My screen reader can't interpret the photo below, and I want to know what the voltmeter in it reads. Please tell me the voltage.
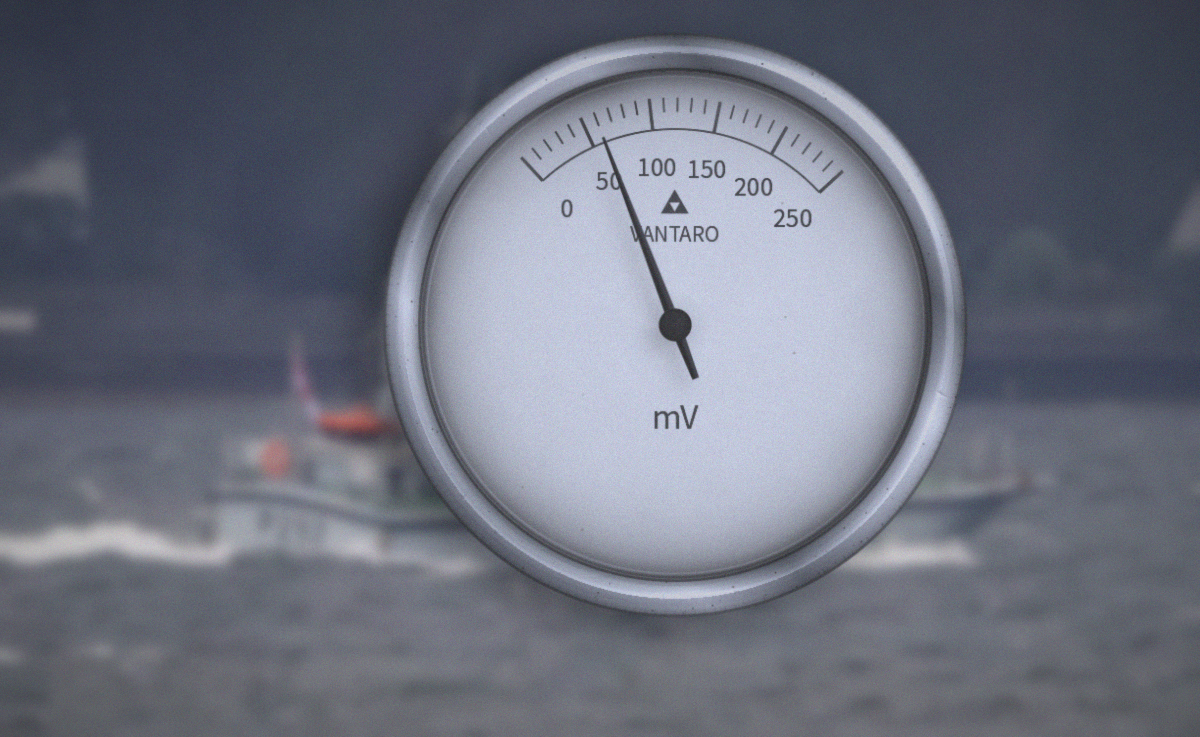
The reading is 60 mV
